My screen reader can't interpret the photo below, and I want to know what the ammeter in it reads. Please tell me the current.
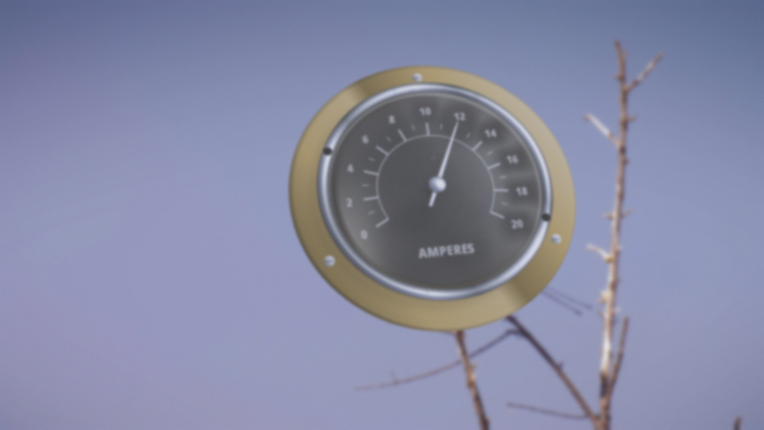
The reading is 12 A
